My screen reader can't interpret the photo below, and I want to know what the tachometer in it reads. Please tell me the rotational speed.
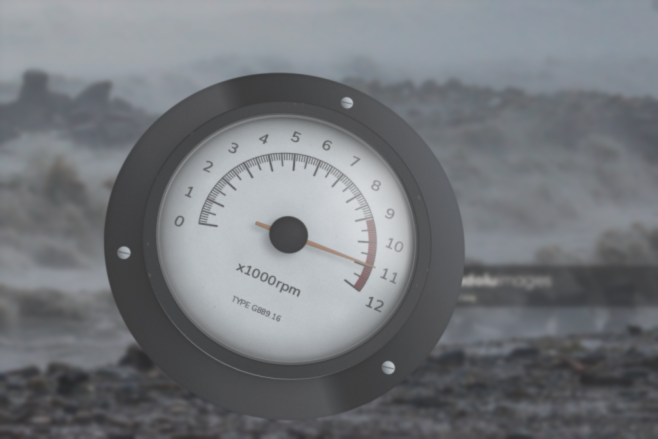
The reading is 11000 rpm
